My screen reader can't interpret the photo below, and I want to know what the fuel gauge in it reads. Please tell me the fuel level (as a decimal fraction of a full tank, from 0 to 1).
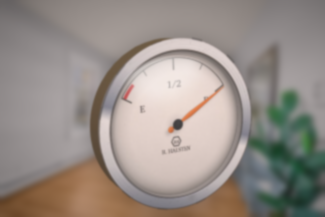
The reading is 1
